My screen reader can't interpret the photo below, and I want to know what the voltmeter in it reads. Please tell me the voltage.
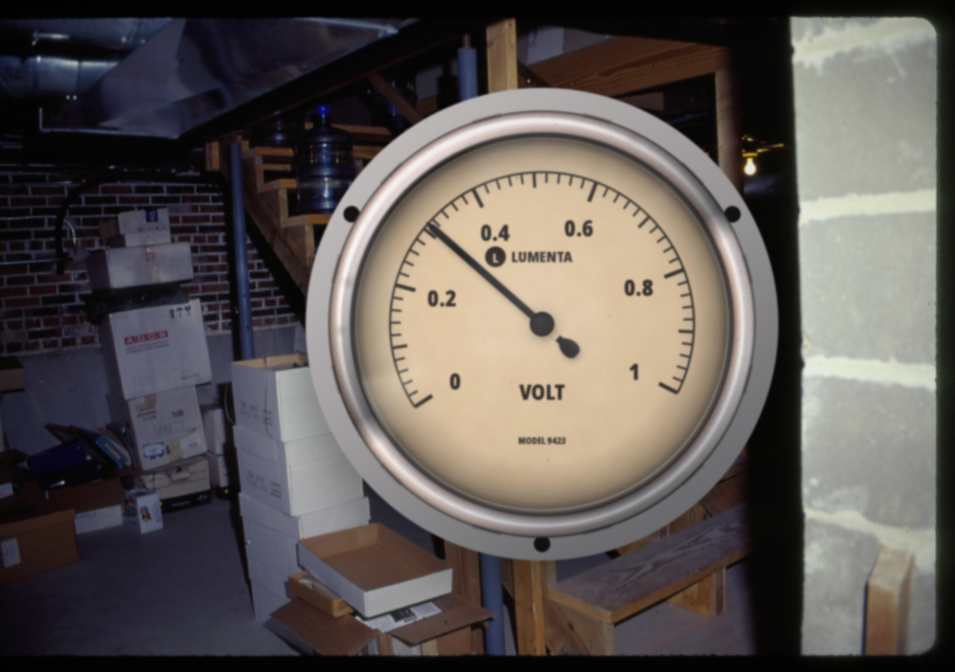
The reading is 0.31 V
